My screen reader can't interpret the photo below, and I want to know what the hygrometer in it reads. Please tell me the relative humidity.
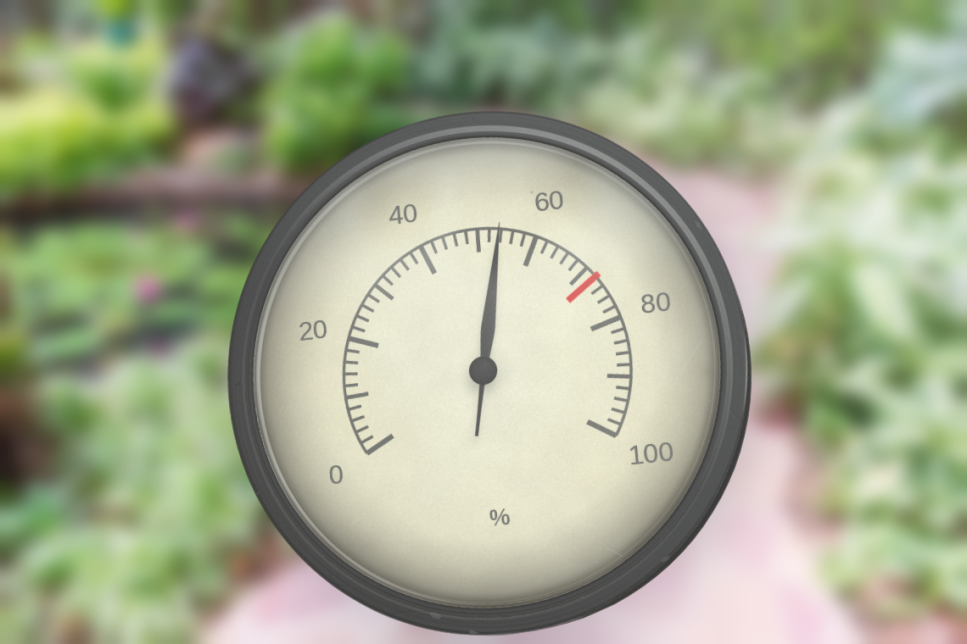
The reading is 54 %
